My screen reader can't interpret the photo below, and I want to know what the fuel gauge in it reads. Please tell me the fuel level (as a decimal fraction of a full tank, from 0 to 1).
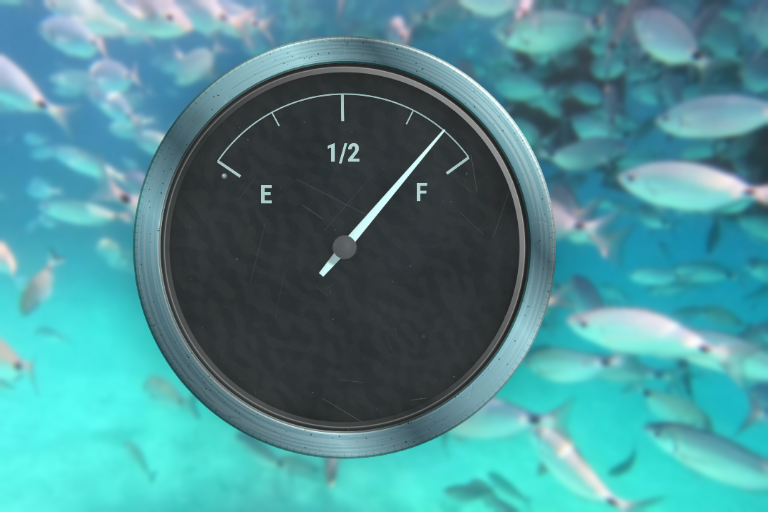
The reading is 0.875
